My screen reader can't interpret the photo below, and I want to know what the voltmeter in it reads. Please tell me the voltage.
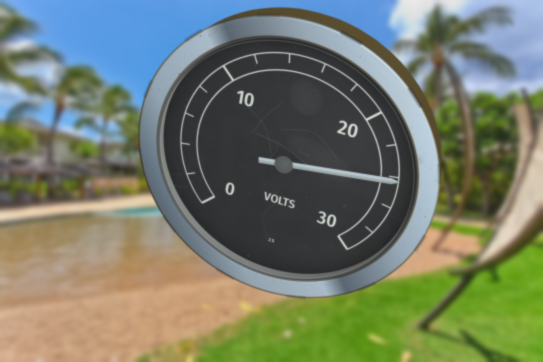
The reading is 24 V
